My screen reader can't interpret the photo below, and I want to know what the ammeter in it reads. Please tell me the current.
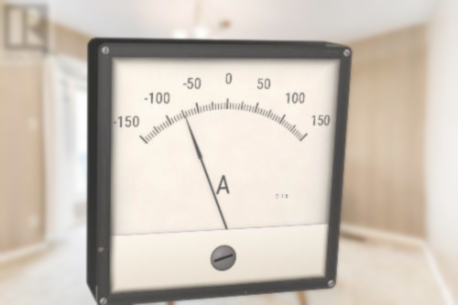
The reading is -75 A
